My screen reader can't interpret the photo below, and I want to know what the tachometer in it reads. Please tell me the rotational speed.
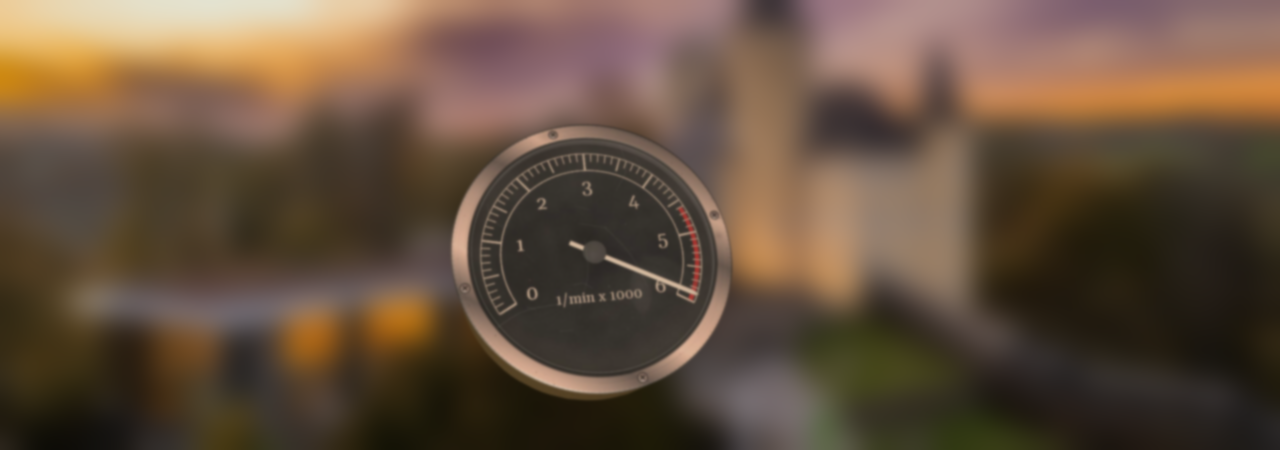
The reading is 5900 rpm
